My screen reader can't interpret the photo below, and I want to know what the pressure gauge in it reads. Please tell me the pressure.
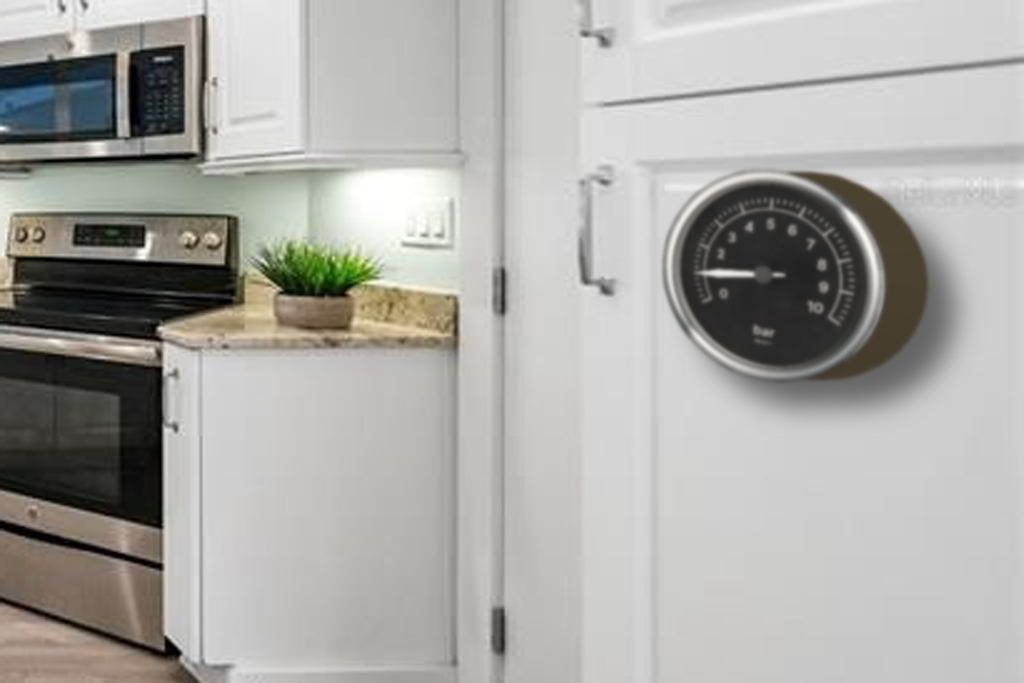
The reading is 1 bar
